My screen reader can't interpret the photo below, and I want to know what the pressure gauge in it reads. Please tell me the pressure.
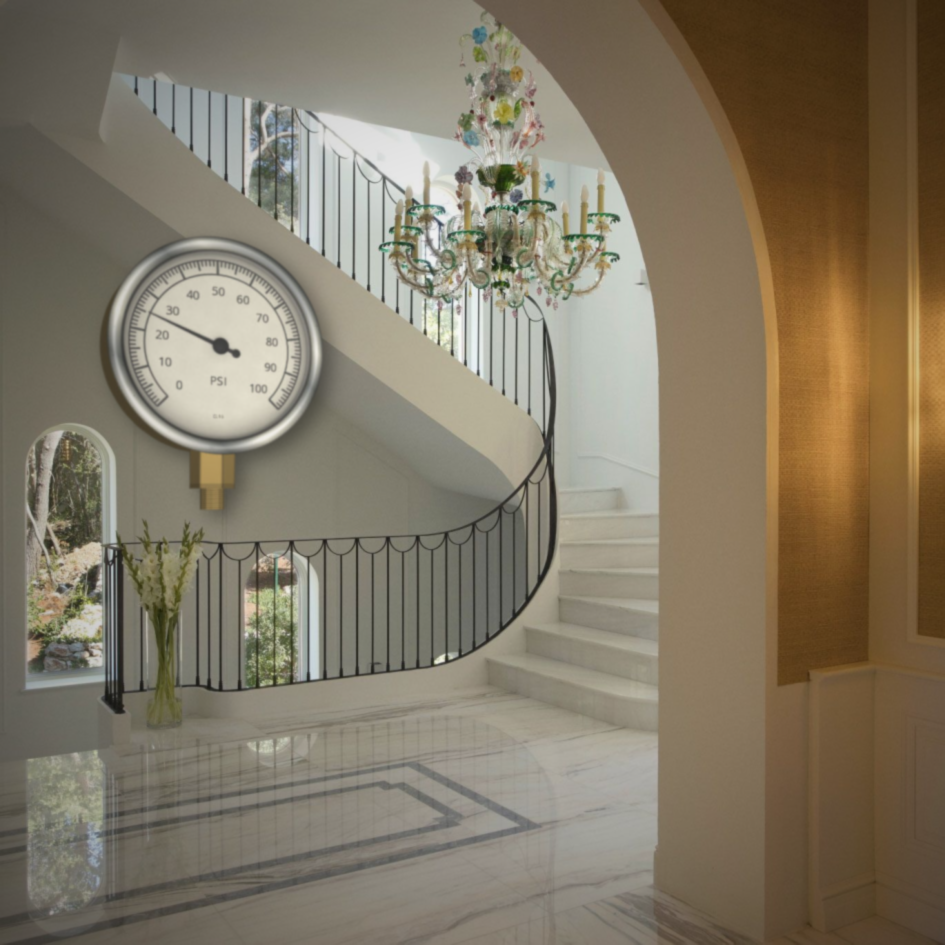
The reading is 25 psi
